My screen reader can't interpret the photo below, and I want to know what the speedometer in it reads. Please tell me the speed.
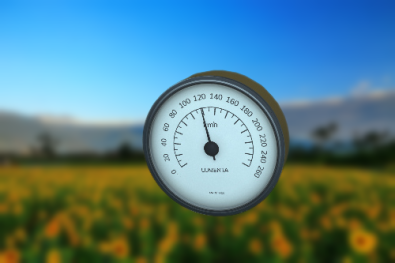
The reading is 120 km/h
